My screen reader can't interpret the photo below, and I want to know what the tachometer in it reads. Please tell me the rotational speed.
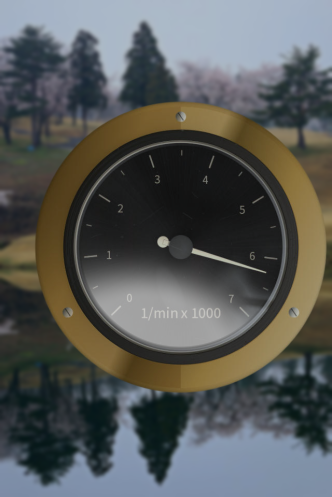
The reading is 6250 rpm
